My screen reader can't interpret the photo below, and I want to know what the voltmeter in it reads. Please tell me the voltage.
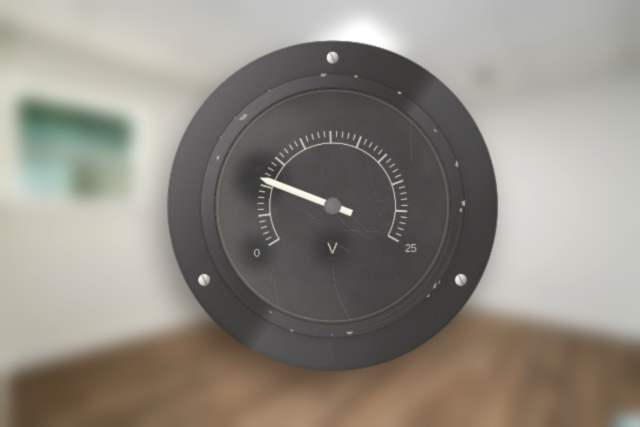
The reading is 5.5 V
